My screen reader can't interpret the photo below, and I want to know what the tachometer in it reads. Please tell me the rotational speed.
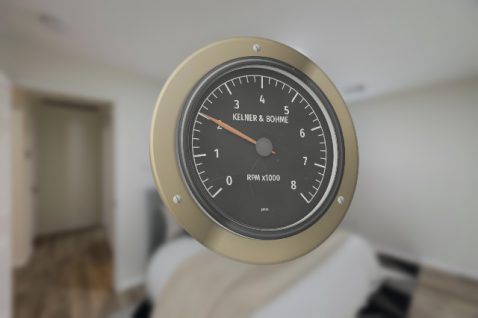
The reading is 2000 rpm
